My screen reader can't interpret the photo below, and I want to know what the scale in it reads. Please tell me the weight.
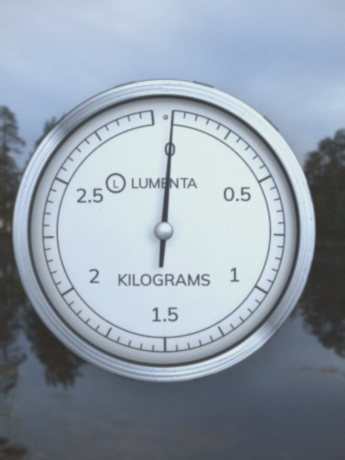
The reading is 0 kg
